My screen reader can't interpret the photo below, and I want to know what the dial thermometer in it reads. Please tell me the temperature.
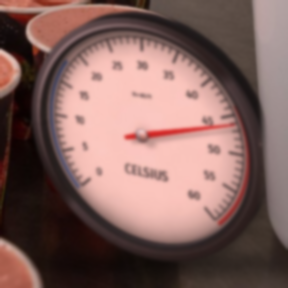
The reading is 46 °C
